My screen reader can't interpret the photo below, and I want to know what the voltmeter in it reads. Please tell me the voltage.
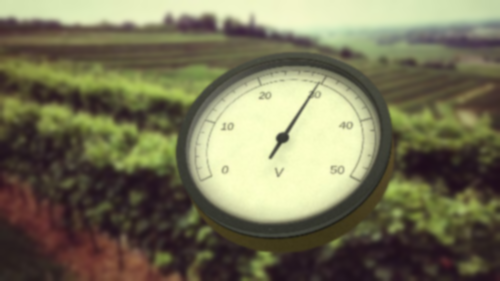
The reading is 30 V
